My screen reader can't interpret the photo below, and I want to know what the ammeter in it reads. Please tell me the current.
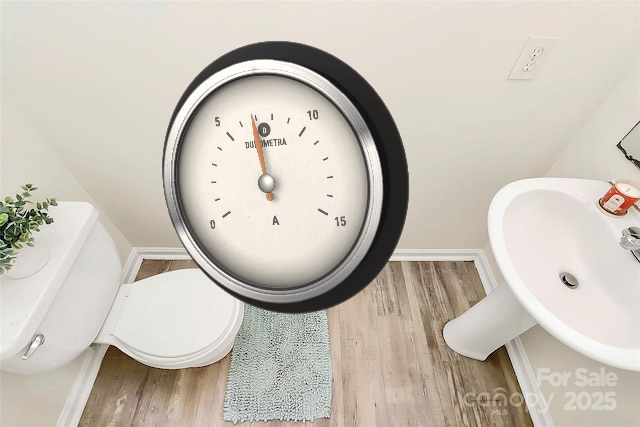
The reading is 7 A
